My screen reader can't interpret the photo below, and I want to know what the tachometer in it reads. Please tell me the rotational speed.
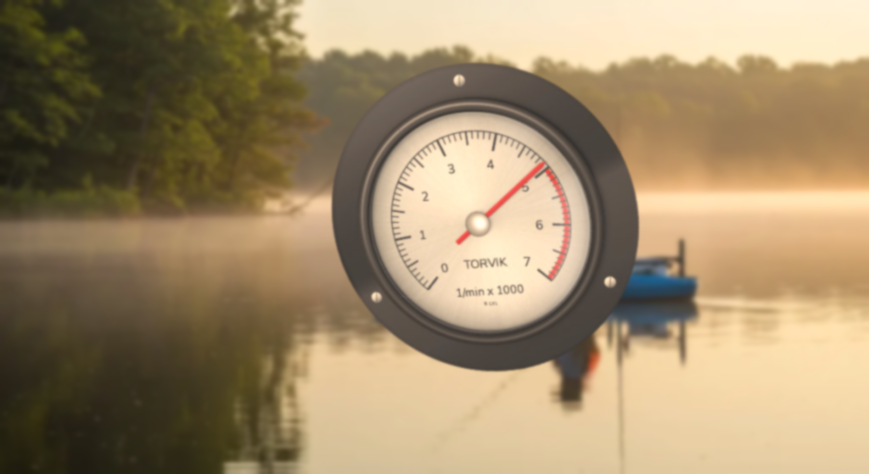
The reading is 4900 rpm
